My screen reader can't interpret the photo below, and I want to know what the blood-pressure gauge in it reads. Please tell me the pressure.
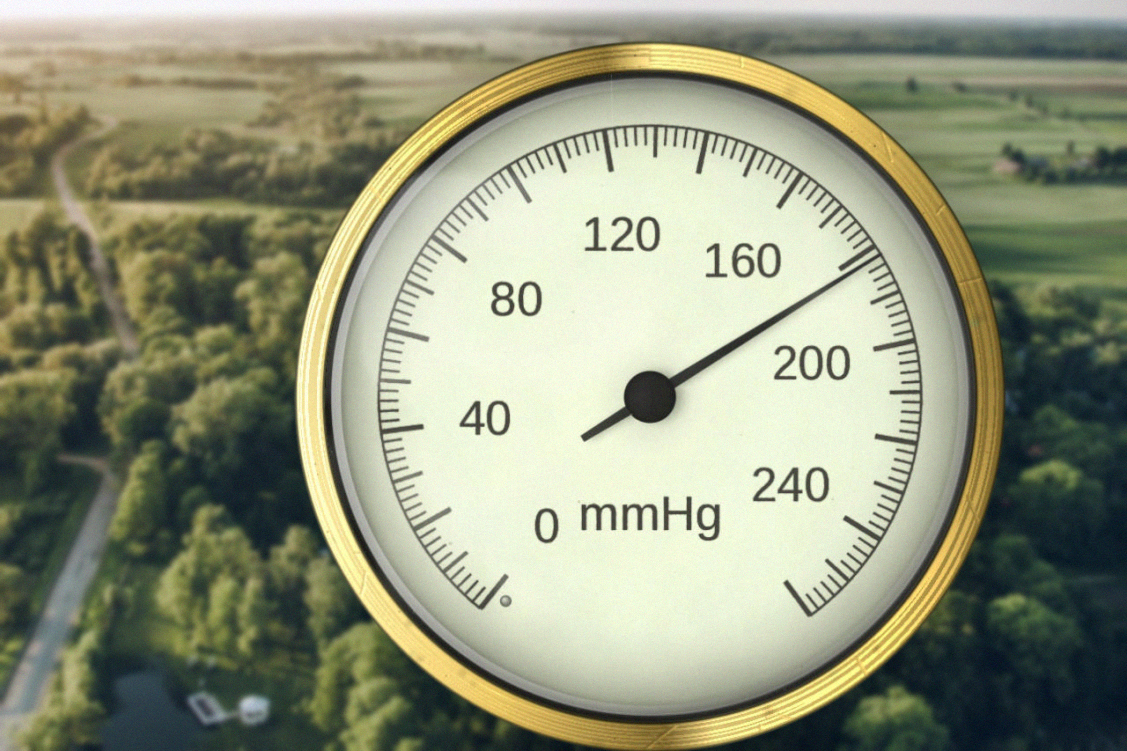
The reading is 182 mmHg
